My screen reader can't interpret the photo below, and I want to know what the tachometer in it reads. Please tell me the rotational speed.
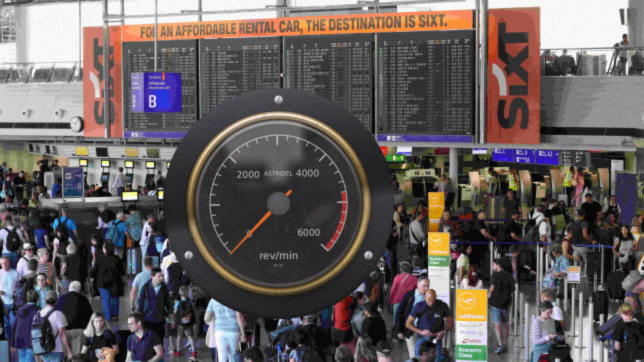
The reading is 0 rpm
